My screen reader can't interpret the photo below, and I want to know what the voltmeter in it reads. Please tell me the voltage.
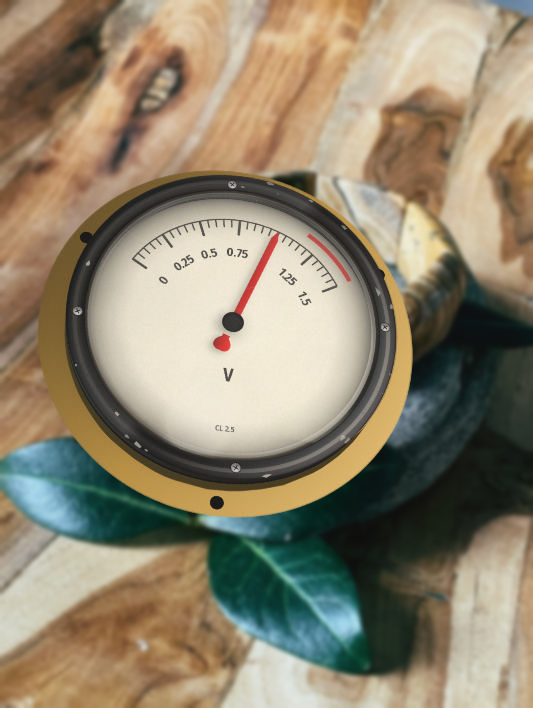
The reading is 1 V
